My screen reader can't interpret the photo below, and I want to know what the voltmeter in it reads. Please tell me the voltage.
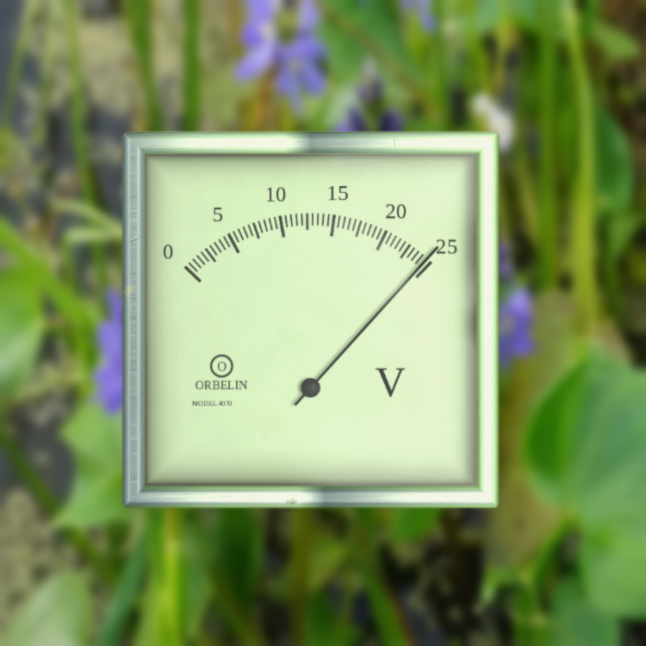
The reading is 24.5 V
